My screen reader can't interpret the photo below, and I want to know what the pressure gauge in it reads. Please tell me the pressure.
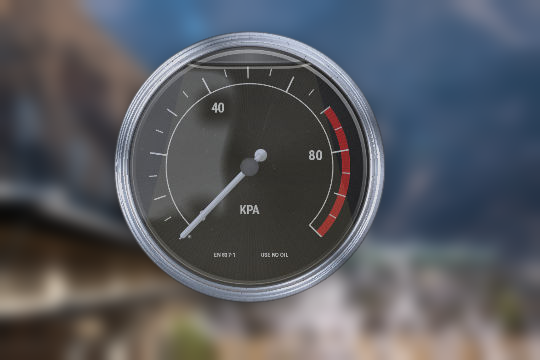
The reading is 0 kPa
